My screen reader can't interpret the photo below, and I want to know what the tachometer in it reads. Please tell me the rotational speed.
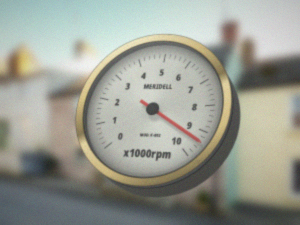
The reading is 9400 rpm
